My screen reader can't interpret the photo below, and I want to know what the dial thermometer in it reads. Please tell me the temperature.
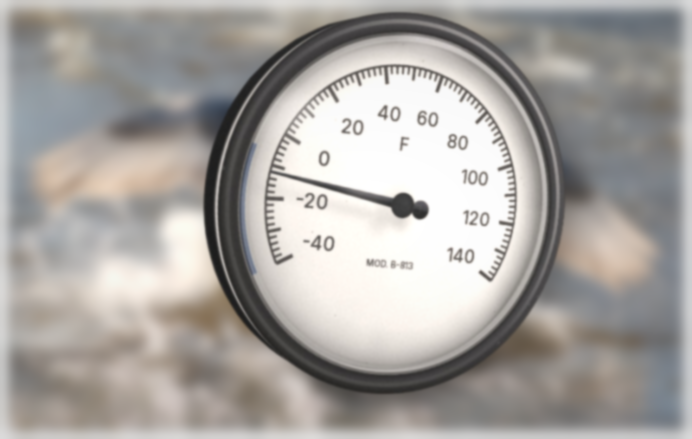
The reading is -12 °F
